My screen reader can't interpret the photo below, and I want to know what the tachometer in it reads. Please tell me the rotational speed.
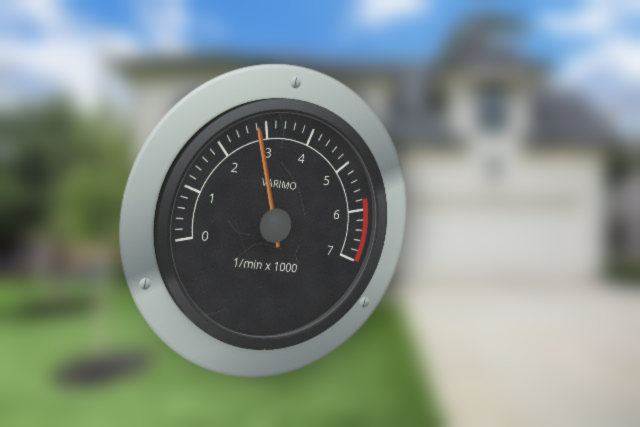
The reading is 2800 rpm
